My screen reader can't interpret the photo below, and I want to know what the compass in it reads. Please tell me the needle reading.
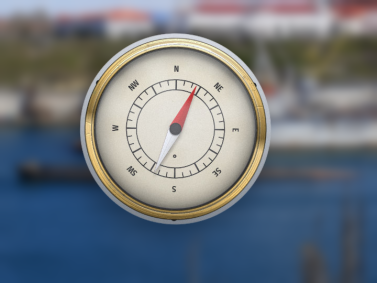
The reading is 25 °
